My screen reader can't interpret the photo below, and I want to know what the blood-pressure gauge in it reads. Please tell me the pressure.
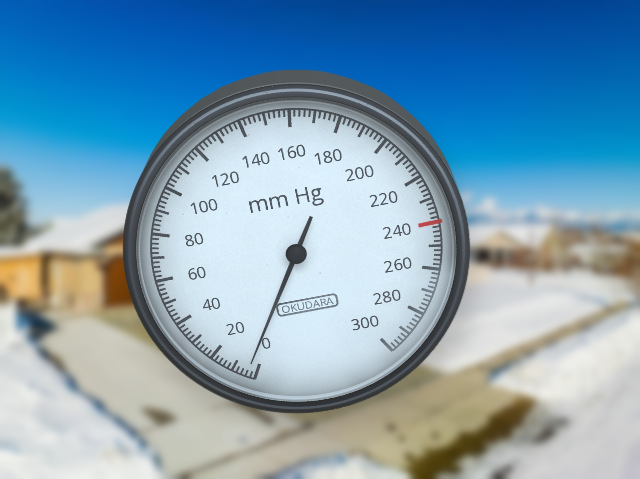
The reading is 4 mmHg
